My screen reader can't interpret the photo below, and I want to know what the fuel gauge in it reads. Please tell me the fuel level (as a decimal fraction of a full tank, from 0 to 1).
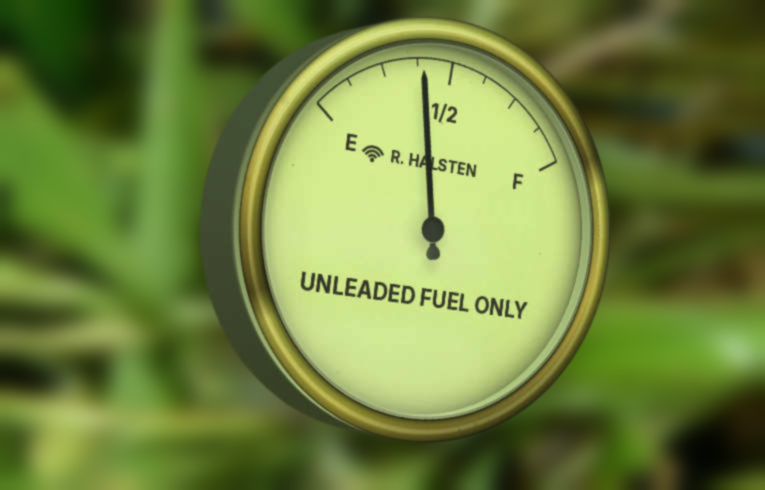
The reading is 0.375
